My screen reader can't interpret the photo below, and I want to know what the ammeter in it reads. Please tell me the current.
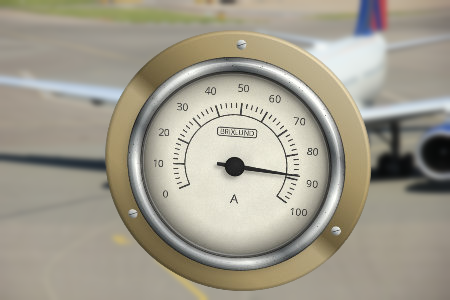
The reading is 88 A
